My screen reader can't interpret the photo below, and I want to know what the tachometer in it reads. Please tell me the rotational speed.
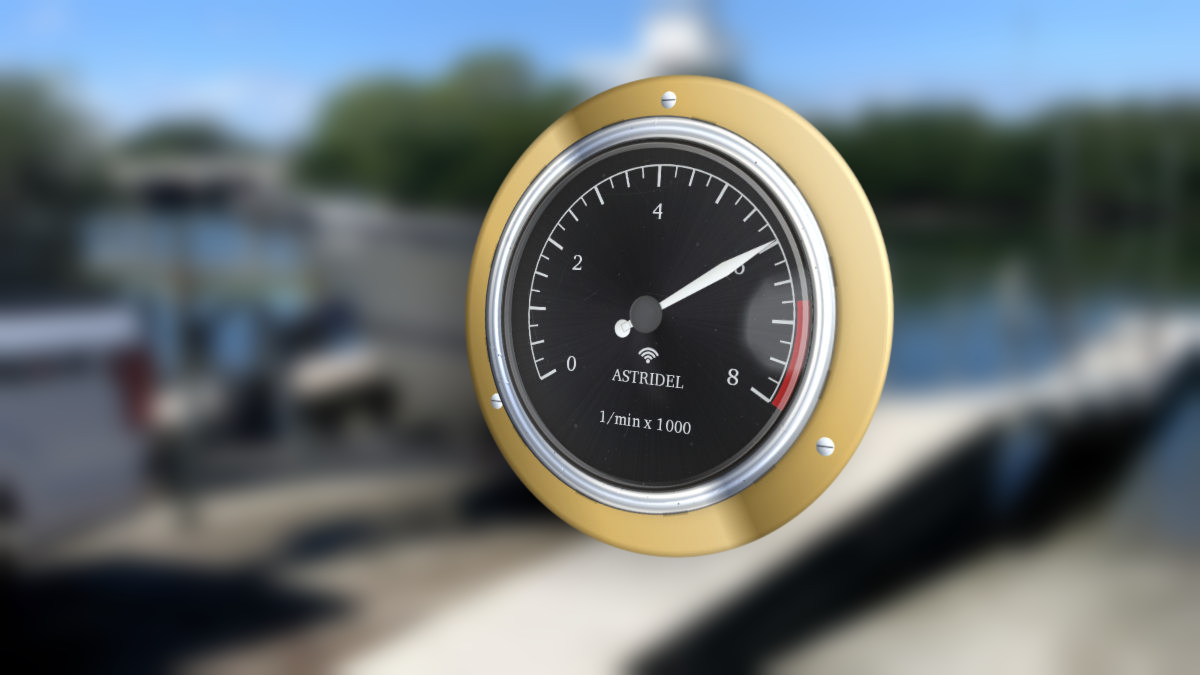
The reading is 6000 rpm
